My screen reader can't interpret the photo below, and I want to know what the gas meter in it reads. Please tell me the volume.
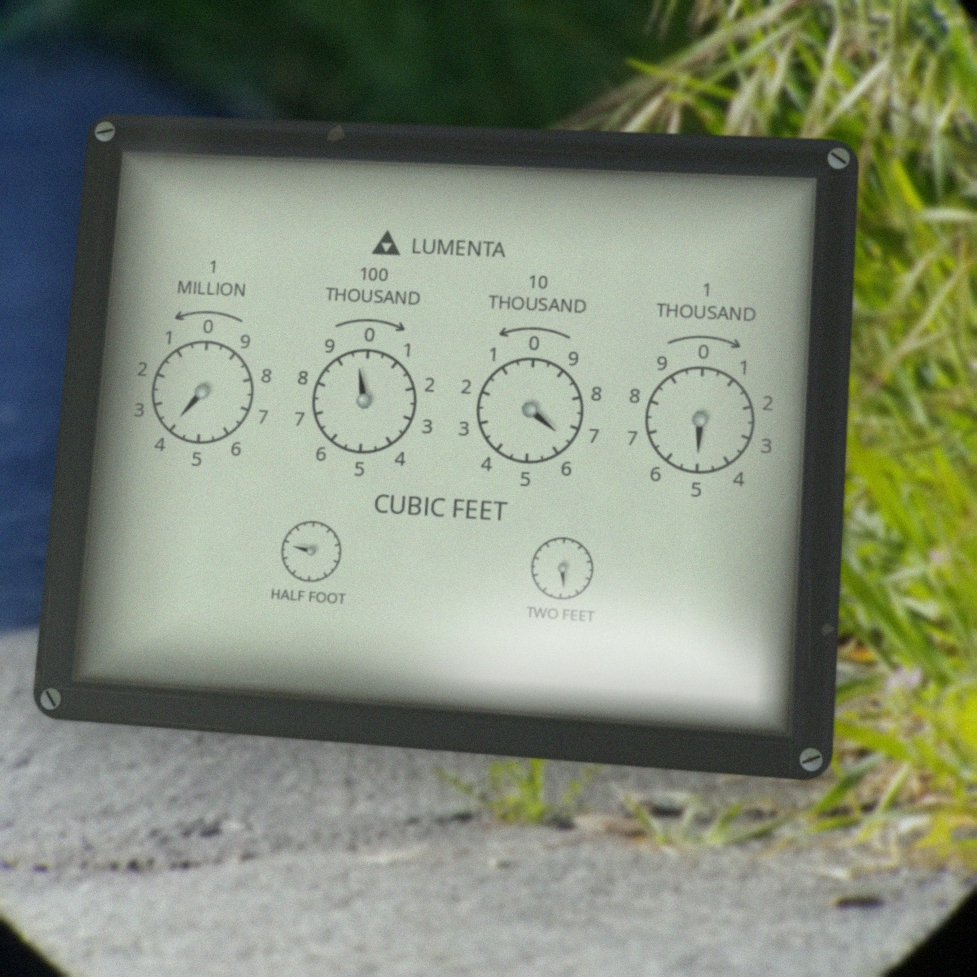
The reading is 396500 ft³
